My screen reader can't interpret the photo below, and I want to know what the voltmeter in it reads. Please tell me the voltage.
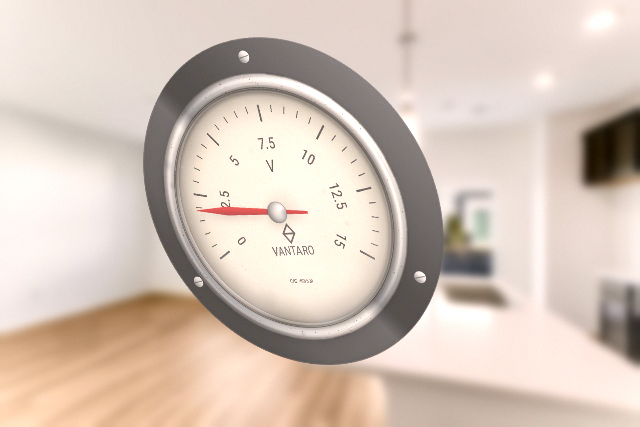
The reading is 2 V
